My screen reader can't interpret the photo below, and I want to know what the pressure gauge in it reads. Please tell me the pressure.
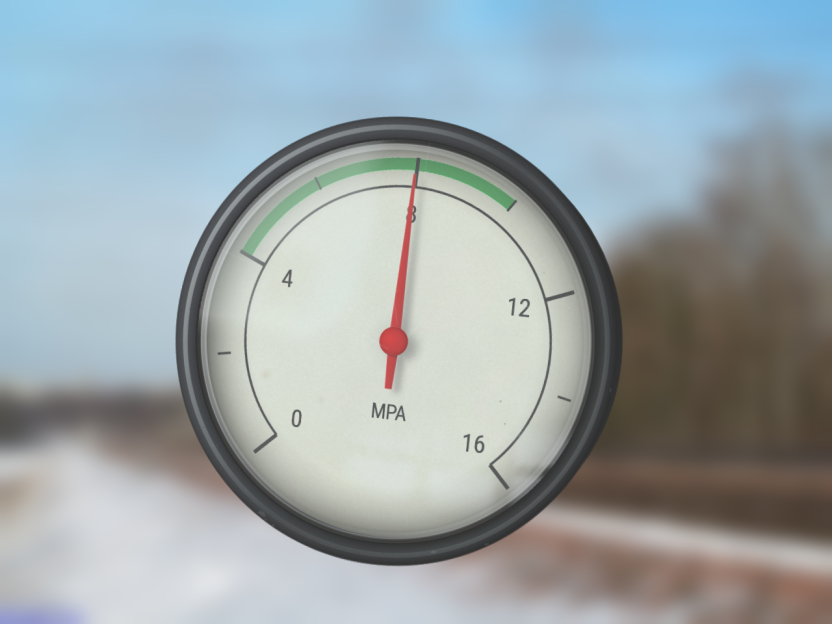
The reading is 8 MPa
